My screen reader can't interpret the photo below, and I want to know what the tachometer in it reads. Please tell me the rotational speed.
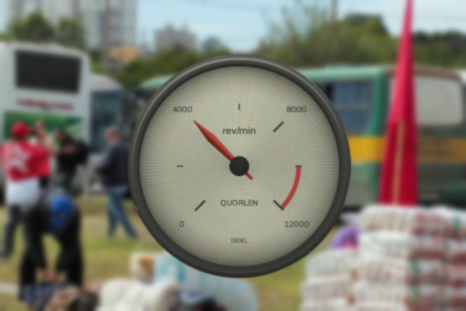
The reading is 4000 rpm
